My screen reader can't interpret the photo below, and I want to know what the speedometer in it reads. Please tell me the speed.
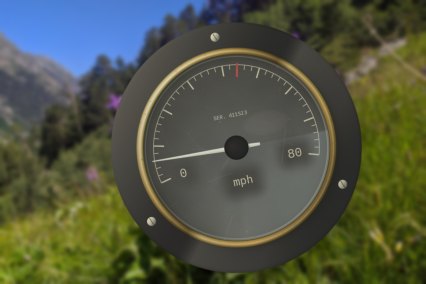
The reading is 6 mph
